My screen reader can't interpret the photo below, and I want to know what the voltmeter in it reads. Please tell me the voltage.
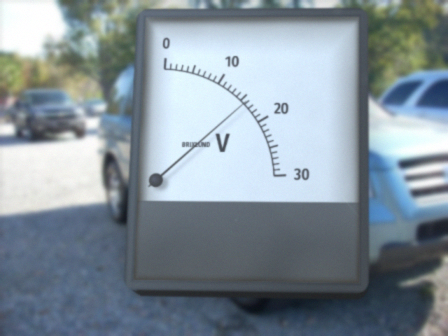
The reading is 16 V
